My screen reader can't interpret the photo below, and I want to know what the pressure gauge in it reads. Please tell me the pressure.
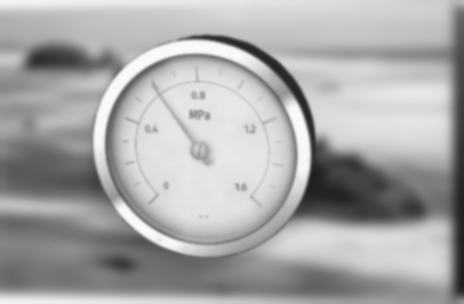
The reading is 0.6 MPa
